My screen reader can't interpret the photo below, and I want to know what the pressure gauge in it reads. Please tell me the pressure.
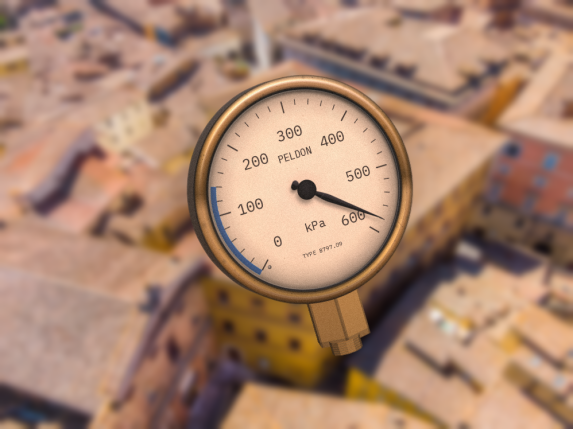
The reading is 580 kPa
